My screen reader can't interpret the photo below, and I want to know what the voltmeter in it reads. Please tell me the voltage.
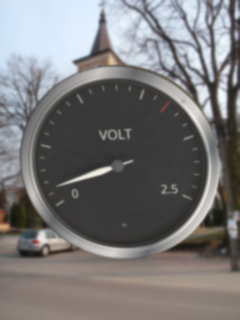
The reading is 0.15 V
